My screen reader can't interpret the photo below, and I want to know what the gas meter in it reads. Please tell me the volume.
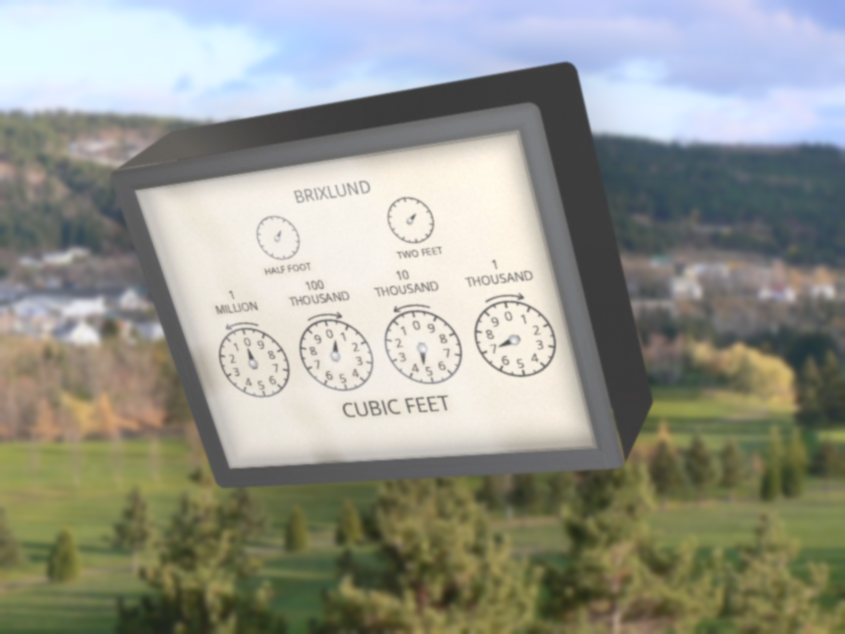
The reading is 4700 ft³
